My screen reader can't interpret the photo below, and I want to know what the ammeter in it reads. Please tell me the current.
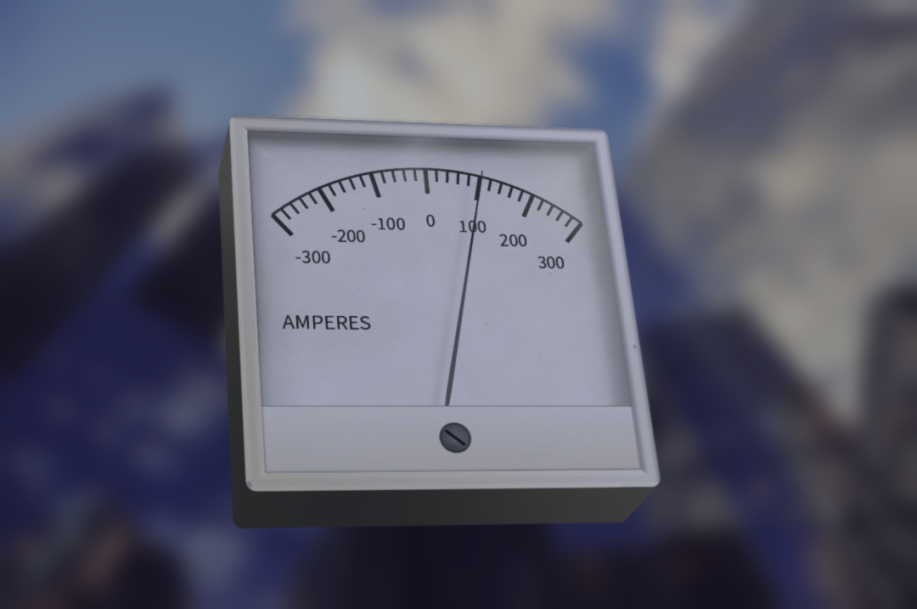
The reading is 100 A
